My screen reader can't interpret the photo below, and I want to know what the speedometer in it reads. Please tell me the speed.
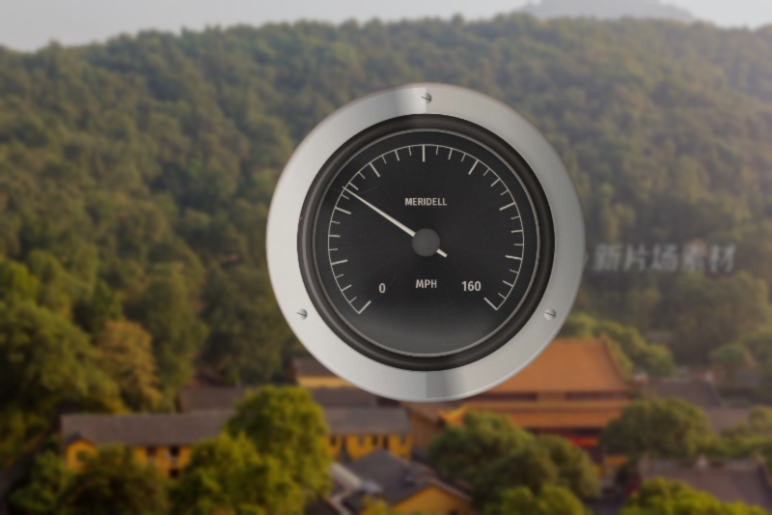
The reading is 47.5 mph
